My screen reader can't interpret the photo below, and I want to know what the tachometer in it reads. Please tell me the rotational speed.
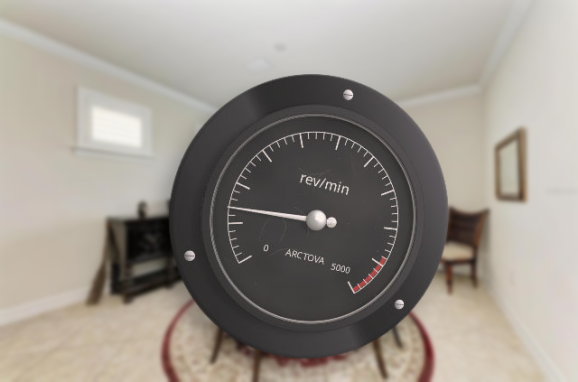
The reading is 700 rpm
